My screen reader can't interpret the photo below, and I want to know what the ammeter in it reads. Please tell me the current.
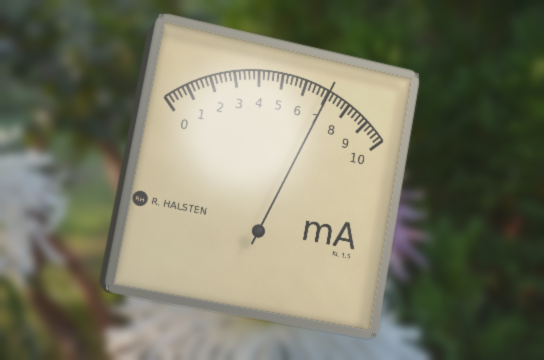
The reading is 7 mA
